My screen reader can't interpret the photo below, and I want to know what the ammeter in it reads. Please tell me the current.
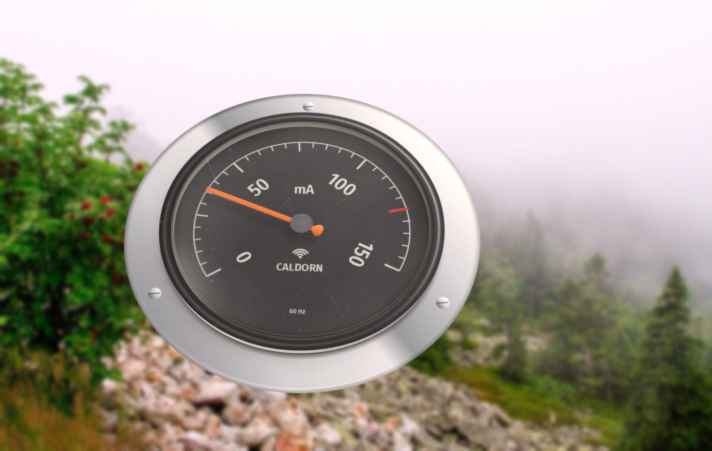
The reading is 35 mA
